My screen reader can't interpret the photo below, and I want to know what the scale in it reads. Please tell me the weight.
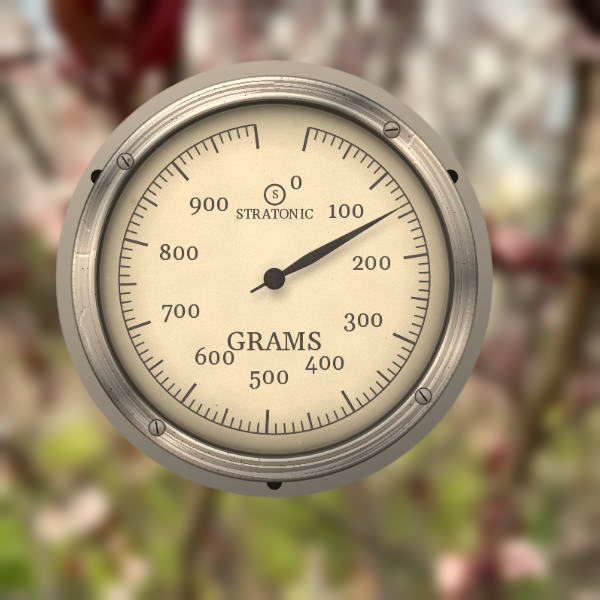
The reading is 140 g
